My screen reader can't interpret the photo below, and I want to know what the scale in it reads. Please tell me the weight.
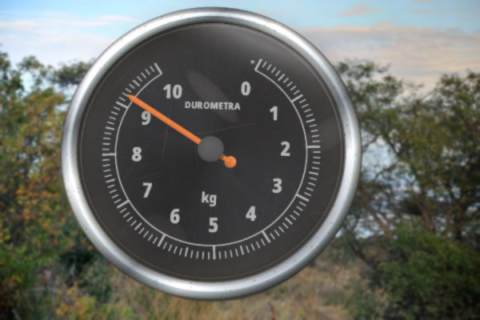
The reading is 9.2 kg
